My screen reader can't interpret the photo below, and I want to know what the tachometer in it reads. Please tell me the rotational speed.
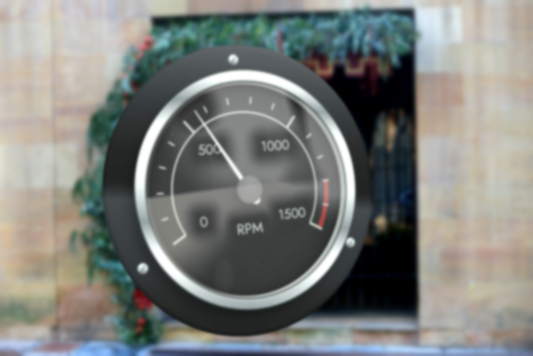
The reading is 550 rpm
